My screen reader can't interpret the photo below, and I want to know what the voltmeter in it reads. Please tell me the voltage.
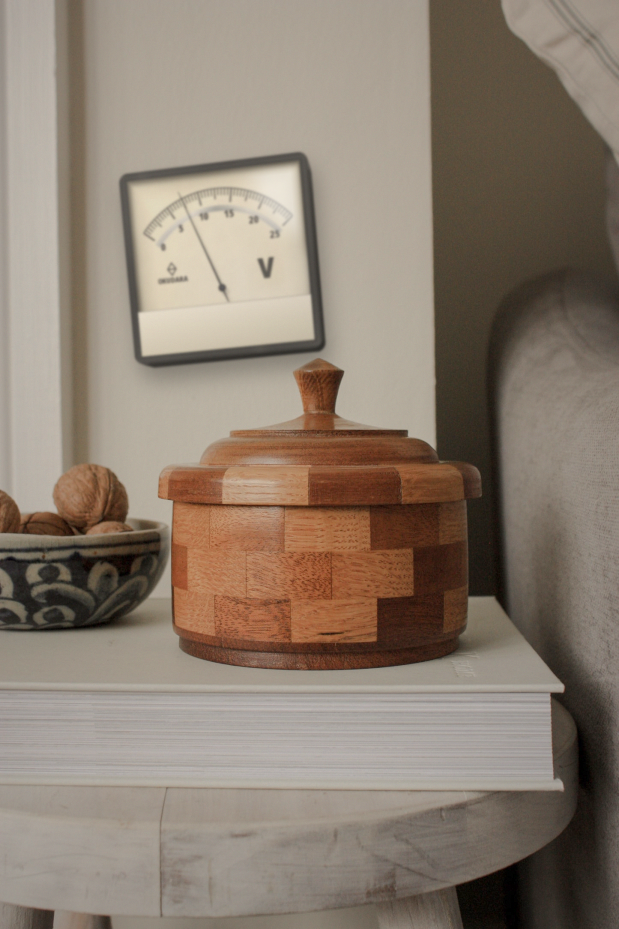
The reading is 7.5 V
